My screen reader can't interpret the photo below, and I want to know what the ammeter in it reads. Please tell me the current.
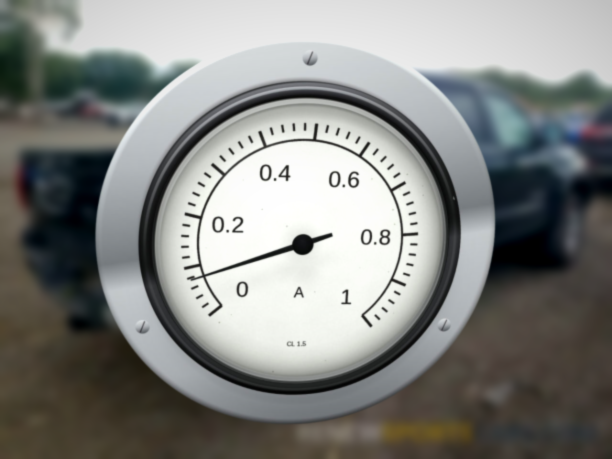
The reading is 0.08 A
